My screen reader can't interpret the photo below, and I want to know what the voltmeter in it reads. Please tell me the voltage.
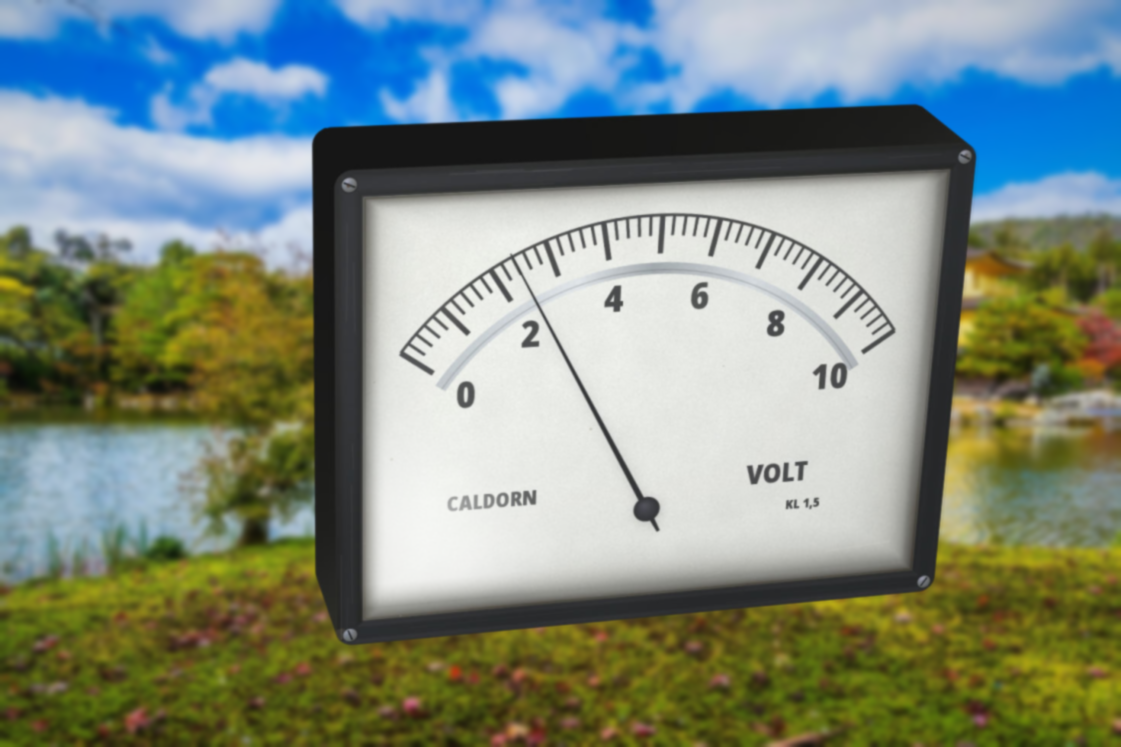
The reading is 2.4 V
